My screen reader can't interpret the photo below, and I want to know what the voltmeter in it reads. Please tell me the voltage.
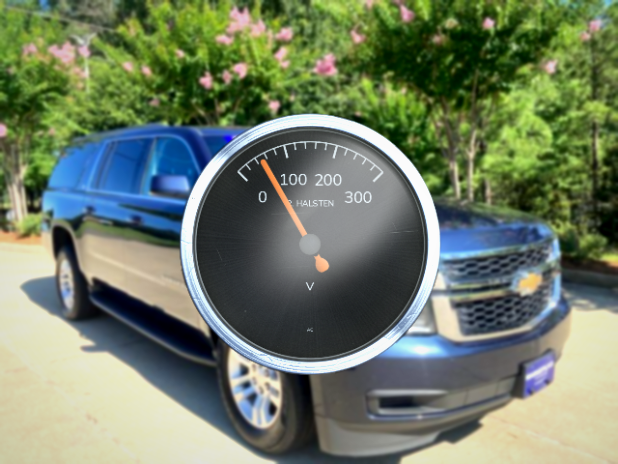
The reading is 50 V
